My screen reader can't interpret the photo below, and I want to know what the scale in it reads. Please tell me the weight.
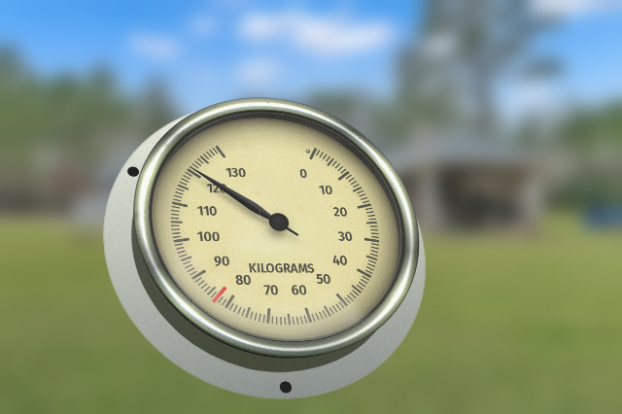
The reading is 120 kg
